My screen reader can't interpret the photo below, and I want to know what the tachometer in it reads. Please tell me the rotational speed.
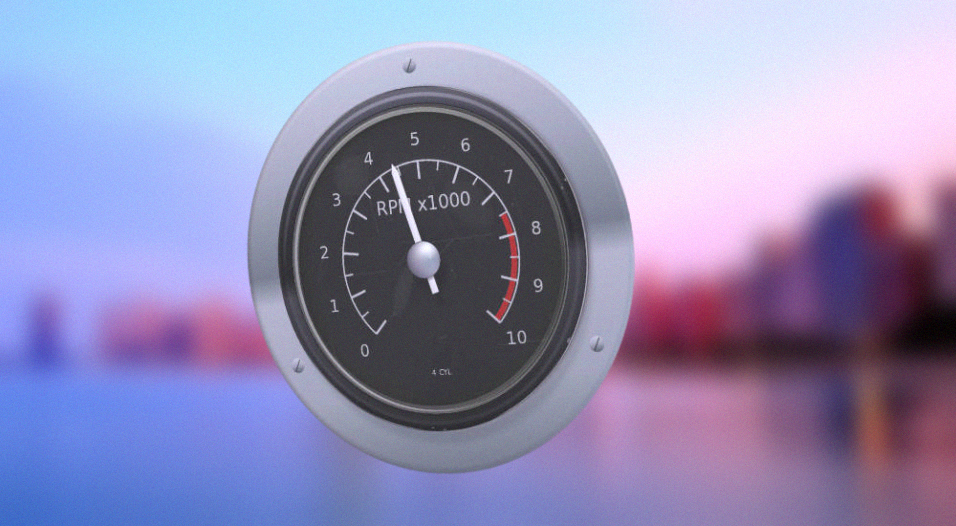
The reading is 4500 rpm
